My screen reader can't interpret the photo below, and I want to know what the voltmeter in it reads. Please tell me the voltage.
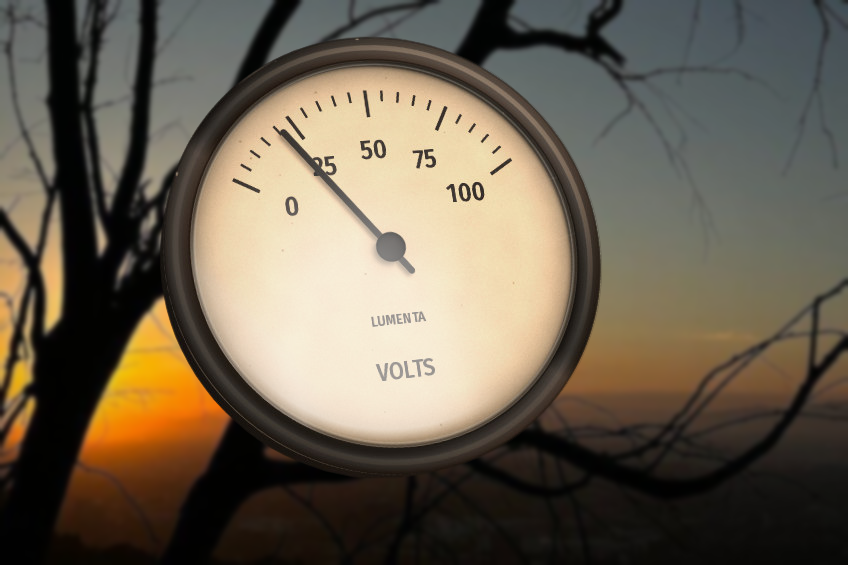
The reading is 20 V
